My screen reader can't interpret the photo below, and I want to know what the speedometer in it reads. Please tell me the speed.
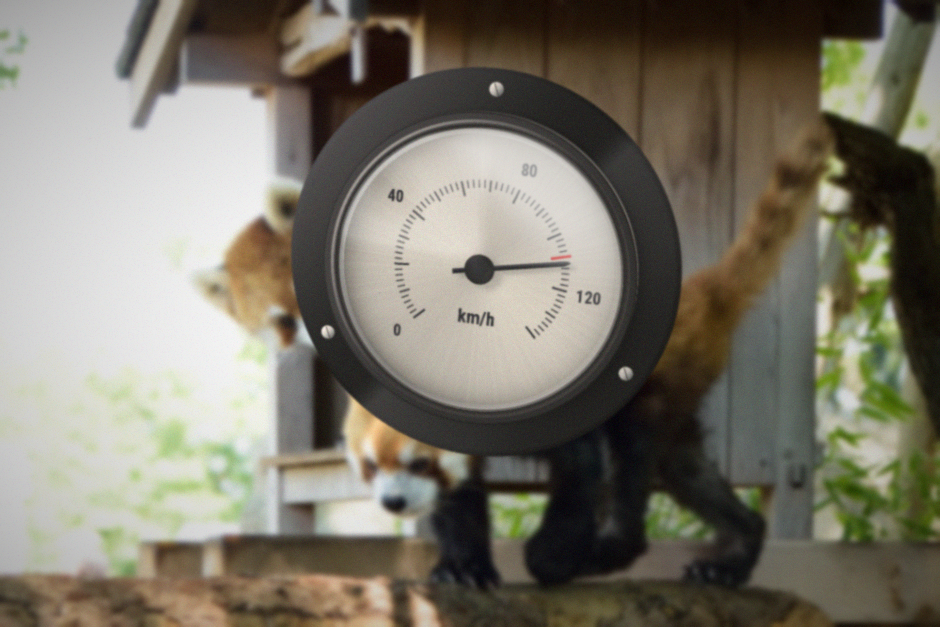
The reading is 110 km/h
